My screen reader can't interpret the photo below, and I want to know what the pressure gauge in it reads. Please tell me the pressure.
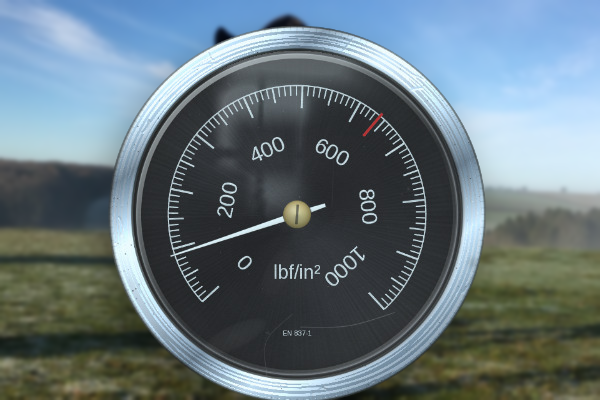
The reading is 90 psi
